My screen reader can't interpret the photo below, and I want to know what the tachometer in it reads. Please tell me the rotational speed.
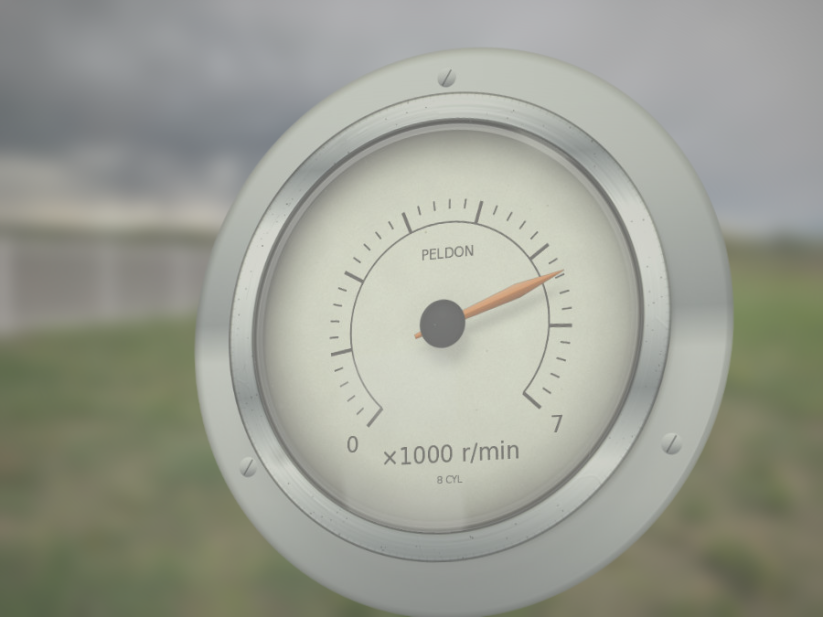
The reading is 5400 rpm
